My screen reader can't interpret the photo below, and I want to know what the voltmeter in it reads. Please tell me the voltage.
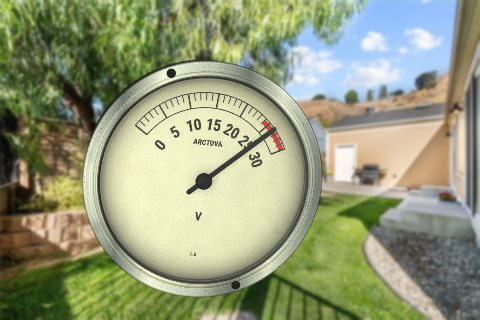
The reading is 26 V
